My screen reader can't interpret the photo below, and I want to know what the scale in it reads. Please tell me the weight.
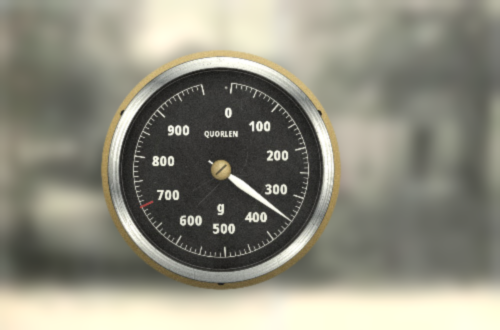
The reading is 350 g
